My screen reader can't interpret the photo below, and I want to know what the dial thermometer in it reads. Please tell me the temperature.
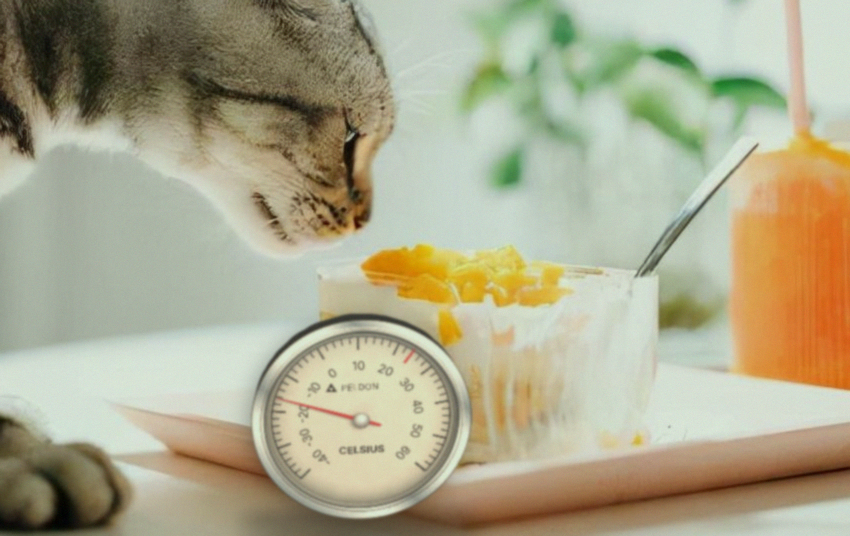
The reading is -16 °C
